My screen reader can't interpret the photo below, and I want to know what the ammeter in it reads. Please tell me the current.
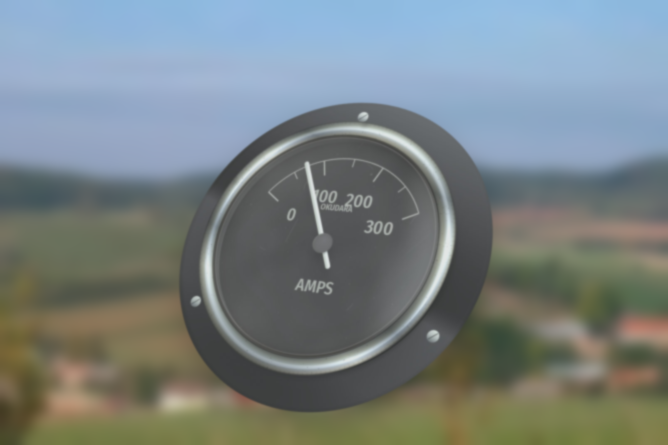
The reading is 75 A
